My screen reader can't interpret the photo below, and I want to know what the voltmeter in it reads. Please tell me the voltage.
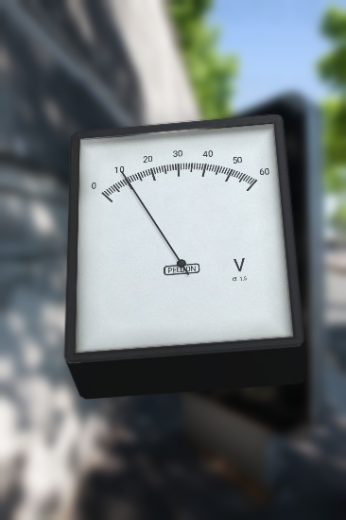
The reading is 10 V
